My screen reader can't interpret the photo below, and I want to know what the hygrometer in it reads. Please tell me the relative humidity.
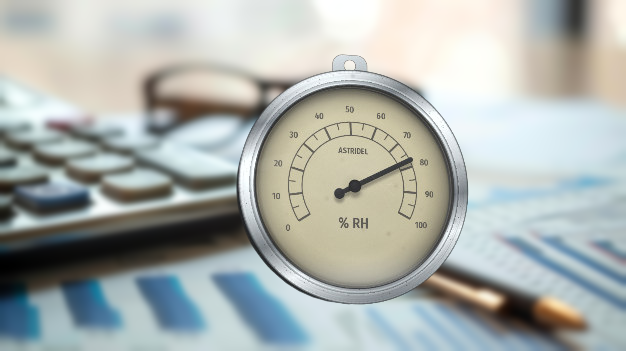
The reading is 77.5 %
